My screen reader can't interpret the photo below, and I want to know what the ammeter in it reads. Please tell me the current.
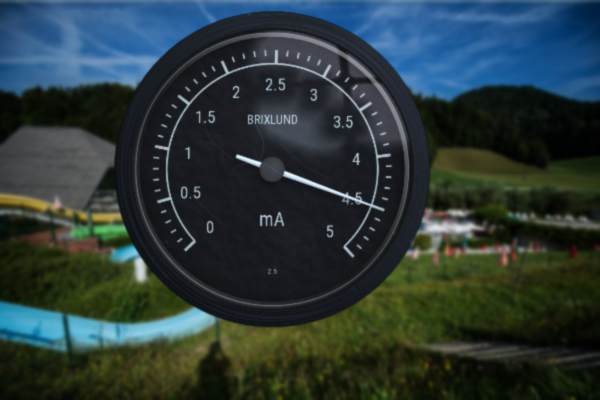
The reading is 4.5 mA
